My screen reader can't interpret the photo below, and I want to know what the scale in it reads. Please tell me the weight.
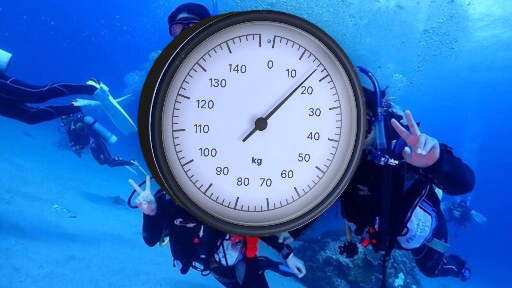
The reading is 16 kg
